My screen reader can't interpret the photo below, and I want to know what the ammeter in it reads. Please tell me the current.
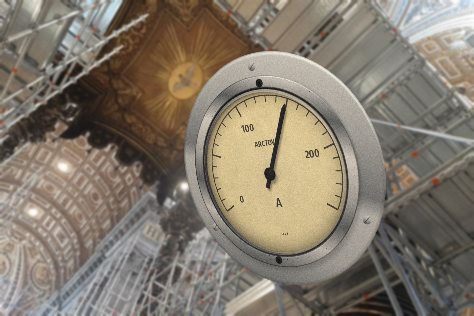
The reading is 150 A
